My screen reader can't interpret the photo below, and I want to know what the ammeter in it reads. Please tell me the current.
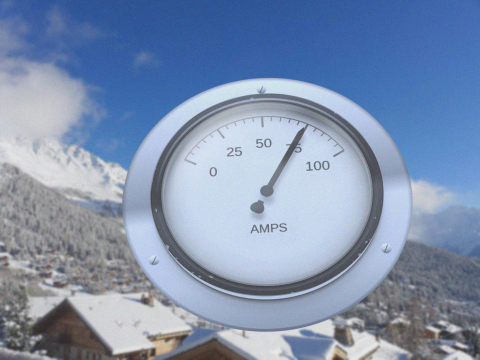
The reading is 75 A
